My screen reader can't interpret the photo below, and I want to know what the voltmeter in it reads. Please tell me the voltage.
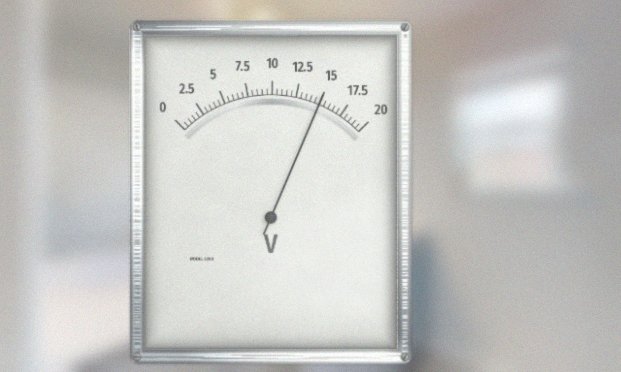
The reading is 15 V
